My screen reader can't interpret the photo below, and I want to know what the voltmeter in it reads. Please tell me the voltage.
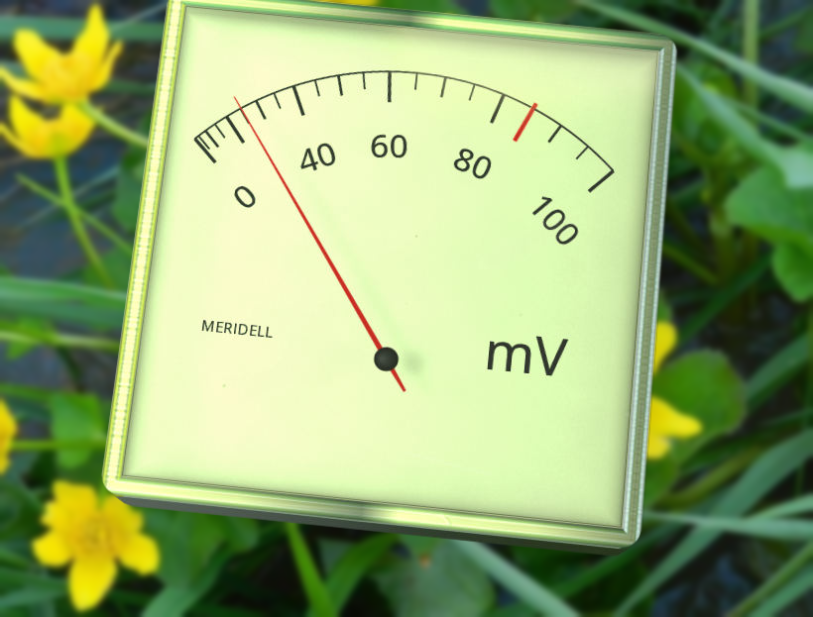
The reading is 25 mV
